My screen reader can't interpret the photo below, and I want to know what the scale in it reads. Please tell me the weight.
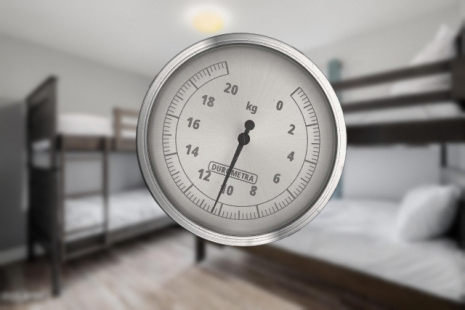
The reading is 10.4 kg
